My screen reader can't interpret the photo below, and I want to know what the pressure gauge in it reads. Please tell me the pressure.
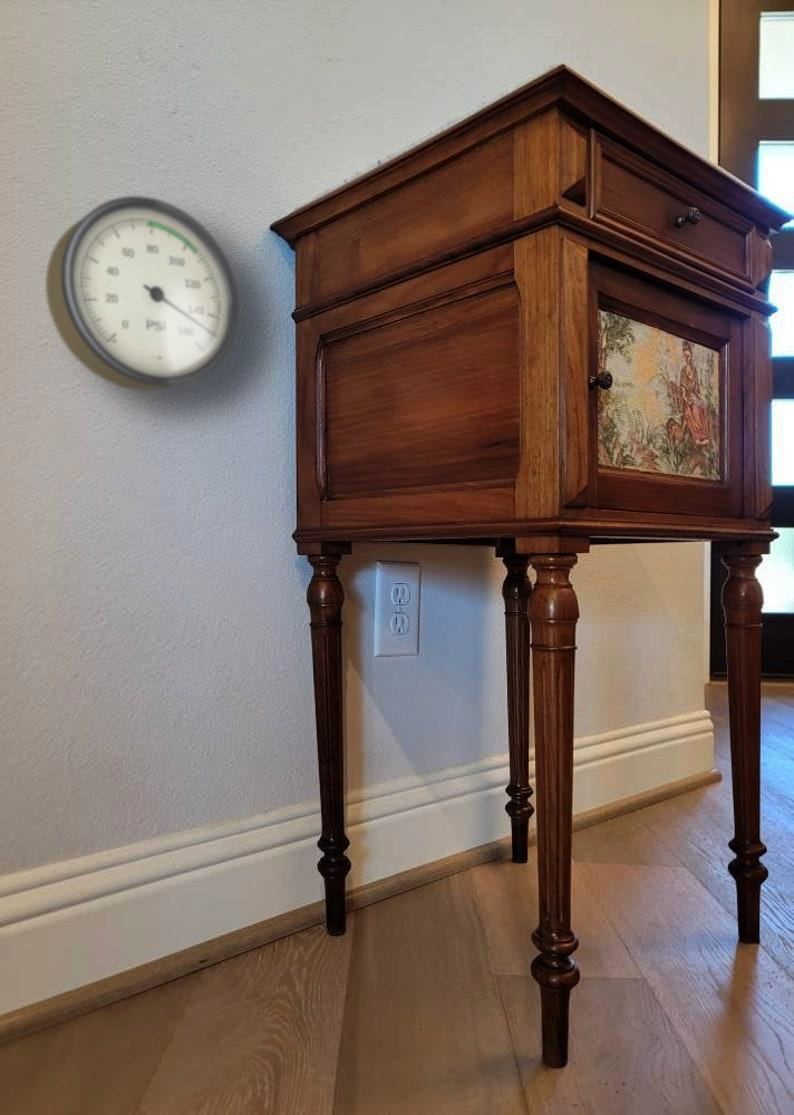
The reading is 150 psi
